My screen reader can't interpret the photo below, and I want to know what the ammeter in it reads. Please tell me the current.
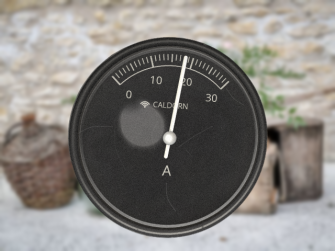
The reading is 18 A
